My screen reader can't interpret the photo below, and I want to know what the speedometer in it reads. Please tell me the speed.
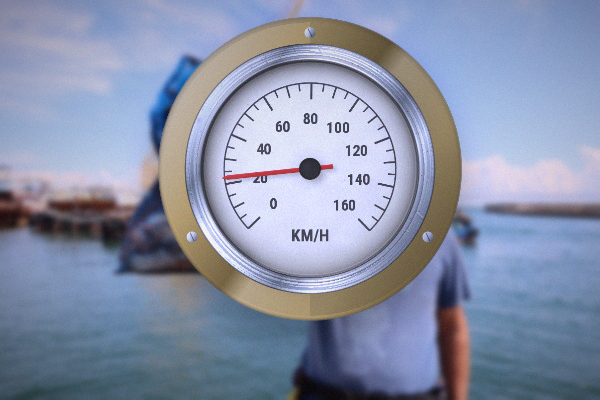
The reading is 22.5 km/h
